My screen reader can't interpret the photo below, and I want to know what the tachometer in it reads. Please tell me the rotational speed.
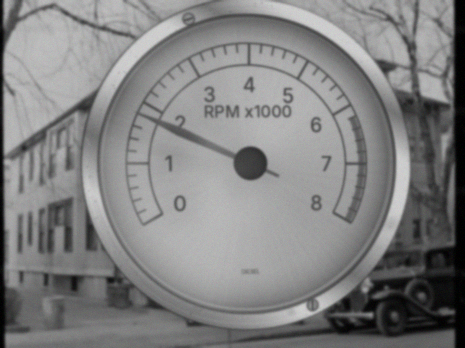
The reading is 1800 rpm
